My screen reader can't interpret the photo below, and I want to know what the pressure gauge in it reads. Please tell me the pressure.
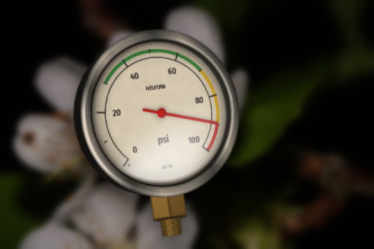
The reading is 90 psi
